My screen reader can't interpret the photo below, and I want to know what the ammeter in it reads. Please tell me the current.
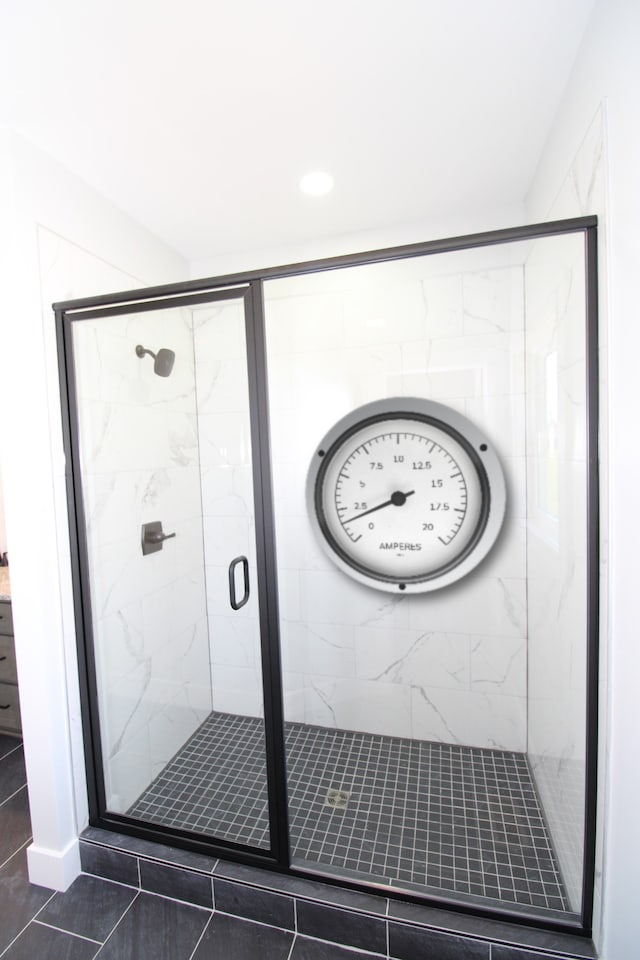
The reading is 1.5 A
